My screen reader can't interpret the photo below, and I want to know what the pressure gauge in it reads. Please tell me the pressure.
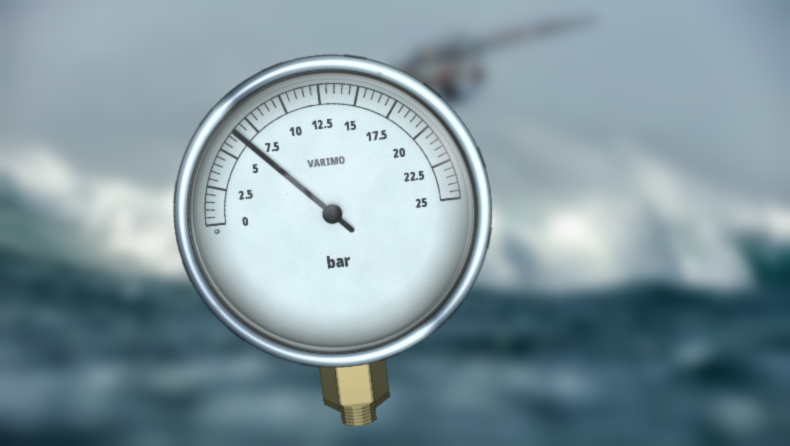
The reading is 6.5 bar
